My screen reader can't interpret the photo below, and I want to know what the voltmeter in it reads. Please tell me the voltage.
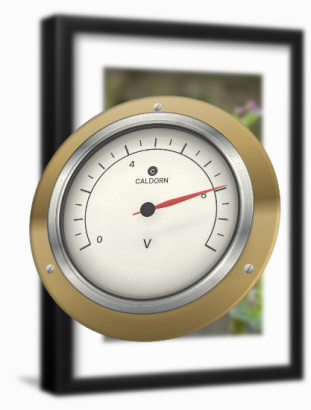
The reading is 8 V
